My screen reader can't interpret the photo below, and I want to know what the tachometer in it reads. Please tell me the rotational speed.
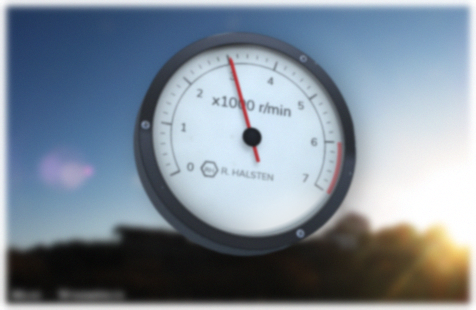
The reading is 3000 rpm
